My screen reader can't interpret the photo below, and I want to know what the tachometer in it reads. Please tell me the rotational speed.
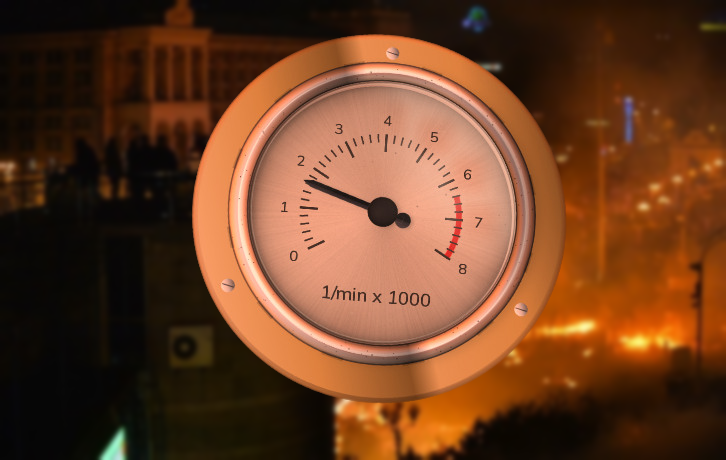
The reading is 1600 rpm
